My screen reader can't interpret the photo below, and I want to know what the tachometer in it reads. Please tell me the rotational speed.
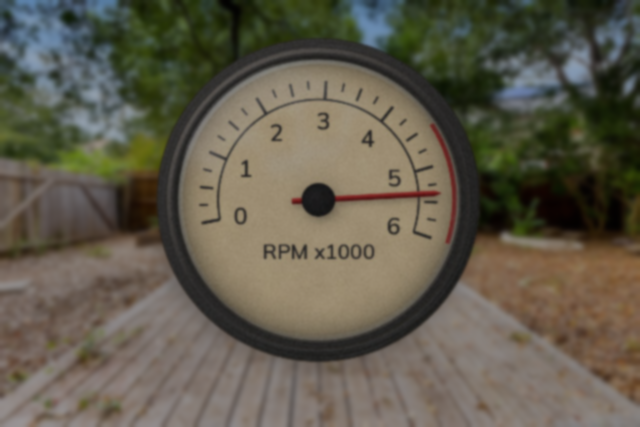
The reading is 5375 rpm
